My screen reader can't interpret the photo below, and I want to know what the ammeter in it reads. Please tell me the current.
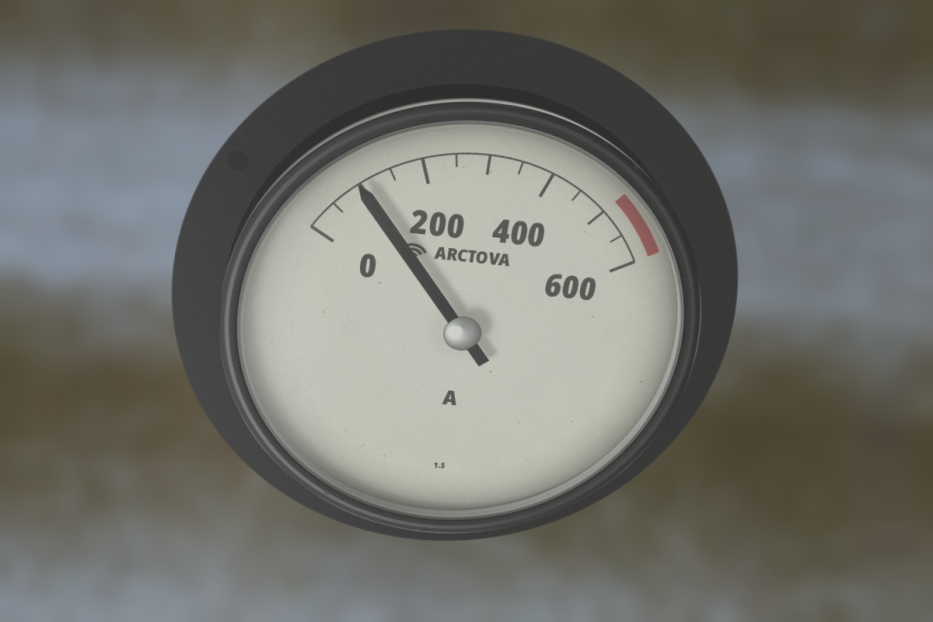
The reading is 100 A
